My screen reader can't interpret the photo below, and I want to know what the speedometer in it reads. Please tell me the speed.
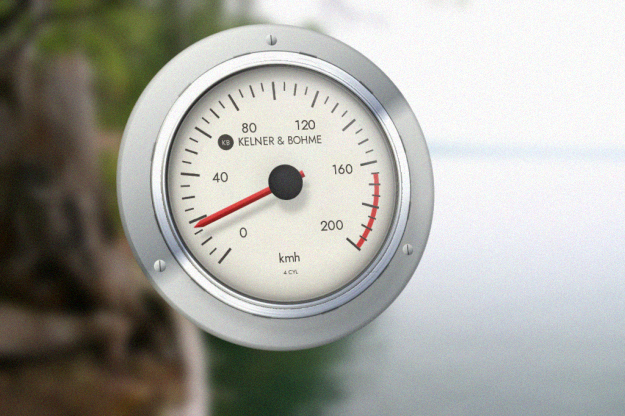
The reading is 17.5 km/h
